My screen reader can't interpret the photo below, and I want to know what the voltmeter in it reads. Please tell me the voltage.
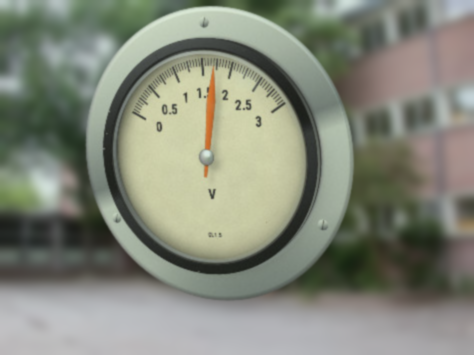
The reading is 1.75 V
